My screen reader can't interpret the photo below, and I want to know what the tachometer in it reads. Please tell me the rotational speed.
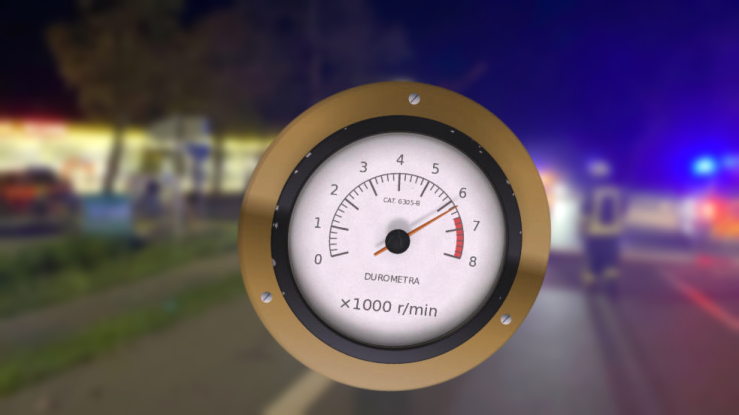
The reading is 6200 rpm
